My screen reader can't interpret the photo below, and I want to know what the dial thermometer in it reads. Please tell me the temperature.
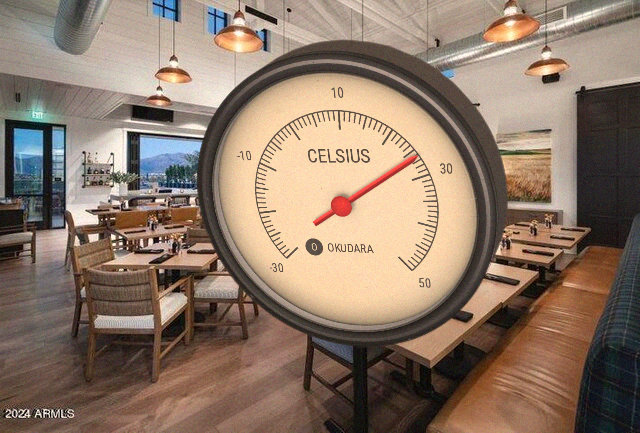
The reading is 26 °C
